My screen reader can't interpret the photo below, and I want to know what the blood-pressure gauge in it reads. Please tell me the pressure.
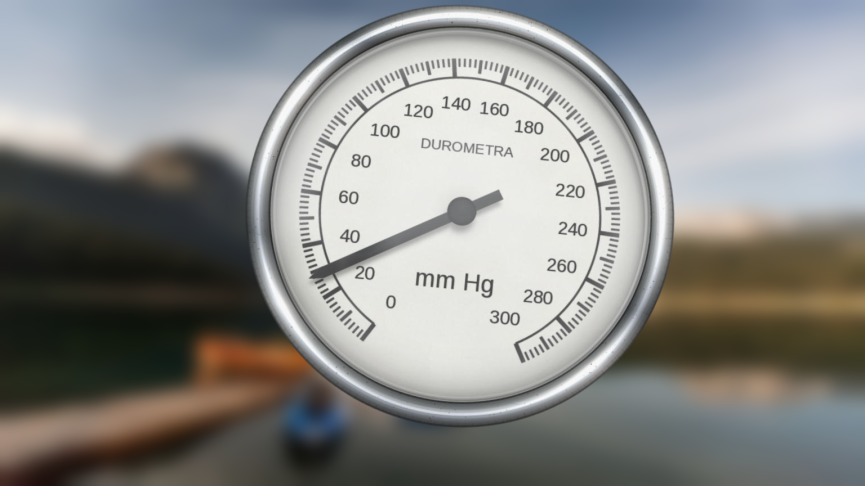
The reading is 28 mmHg
